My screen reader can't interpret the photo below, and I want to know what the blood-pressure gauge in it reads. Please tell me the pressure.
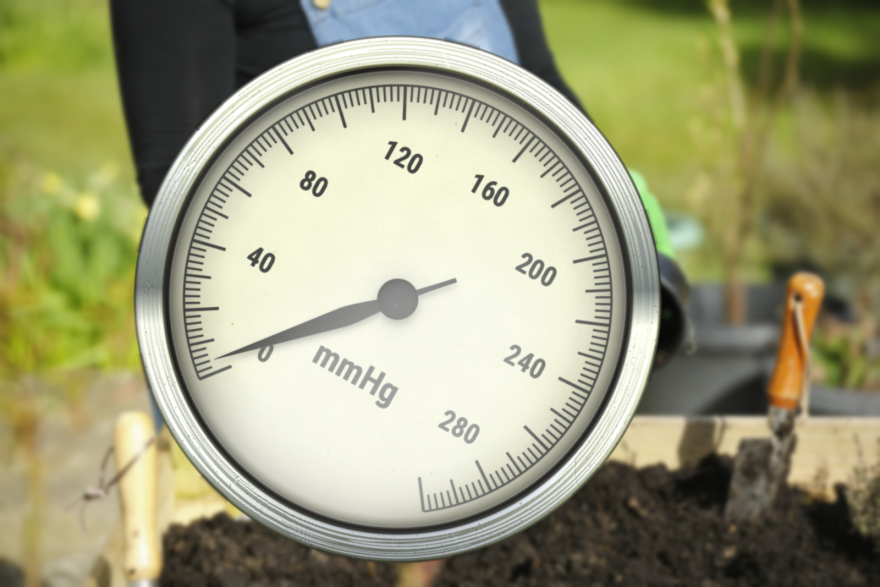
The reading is 4 mmHg
